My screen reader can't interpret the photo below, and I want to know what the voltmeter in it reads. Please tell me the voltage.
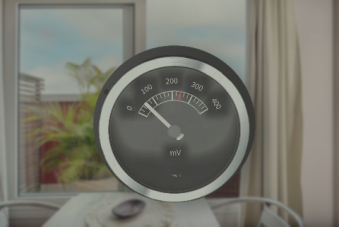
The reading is 60 mV
